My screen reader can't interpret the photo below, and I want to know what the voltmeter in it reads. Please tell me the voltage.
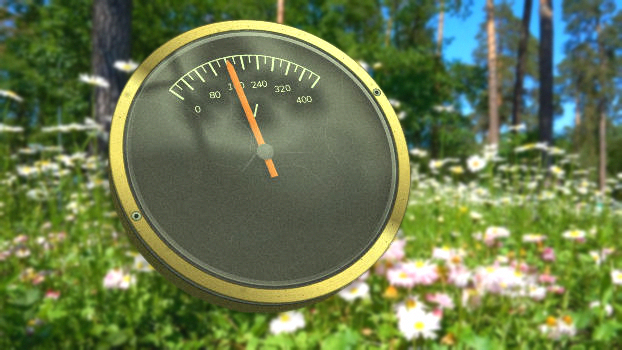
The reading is 160 V
